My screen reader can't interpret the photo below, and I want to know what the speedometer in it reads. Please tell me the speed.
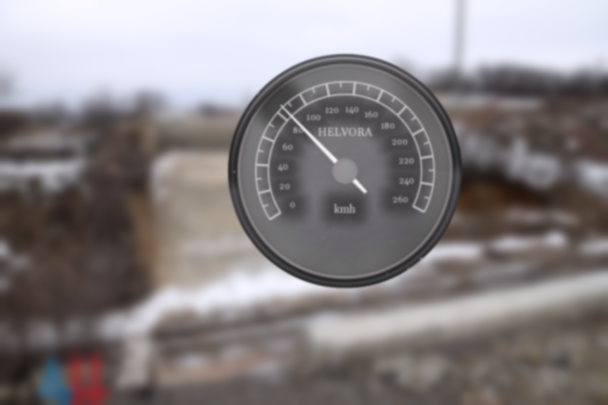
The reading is 85 km/h
